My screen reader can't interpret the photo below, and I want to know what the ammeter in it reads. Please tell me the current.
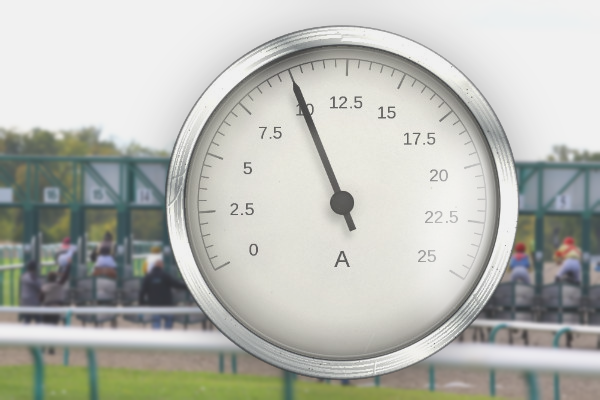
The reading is 10 A
